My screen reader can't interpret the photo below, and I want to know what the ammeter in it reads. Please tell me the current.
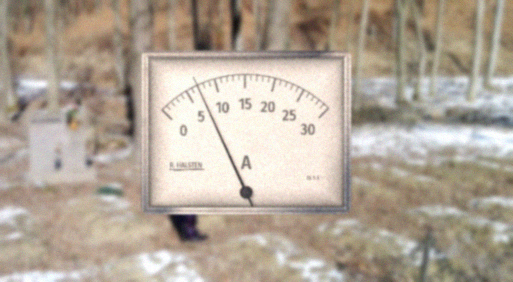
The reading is 7 A
